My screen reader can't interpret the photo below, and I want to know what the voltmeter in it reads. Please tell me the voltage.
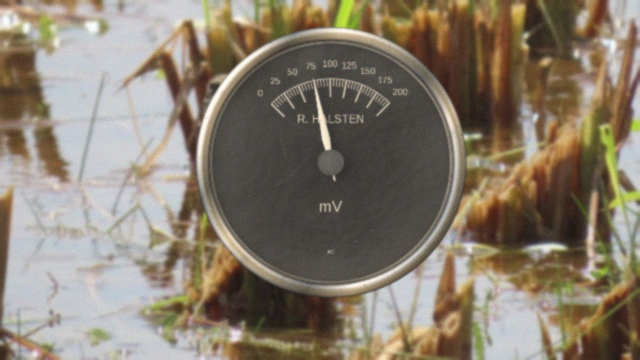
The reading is 75 mV
